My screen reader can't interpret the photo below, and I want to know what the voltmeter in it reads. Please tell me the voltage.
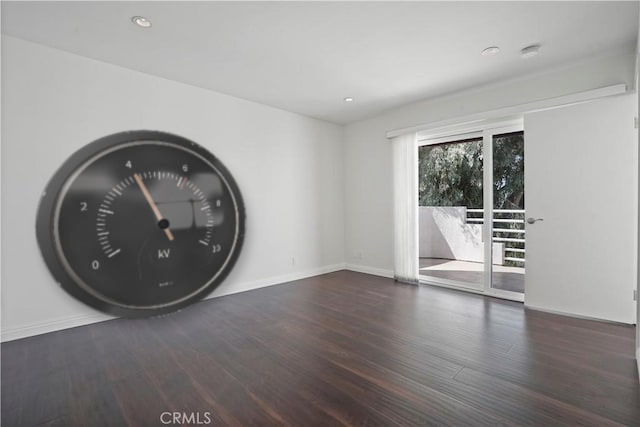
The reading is 4 kV
